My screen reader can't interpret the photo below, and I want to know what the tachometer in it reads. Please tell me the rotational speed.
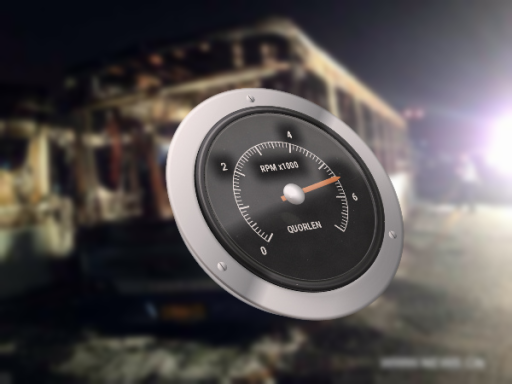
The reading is 5500 rpm
